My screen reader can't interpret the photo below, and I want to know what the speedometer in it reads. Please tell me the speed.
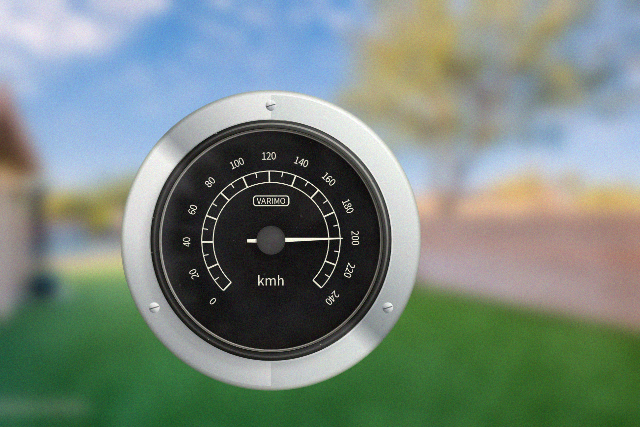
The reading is 200 km/h
